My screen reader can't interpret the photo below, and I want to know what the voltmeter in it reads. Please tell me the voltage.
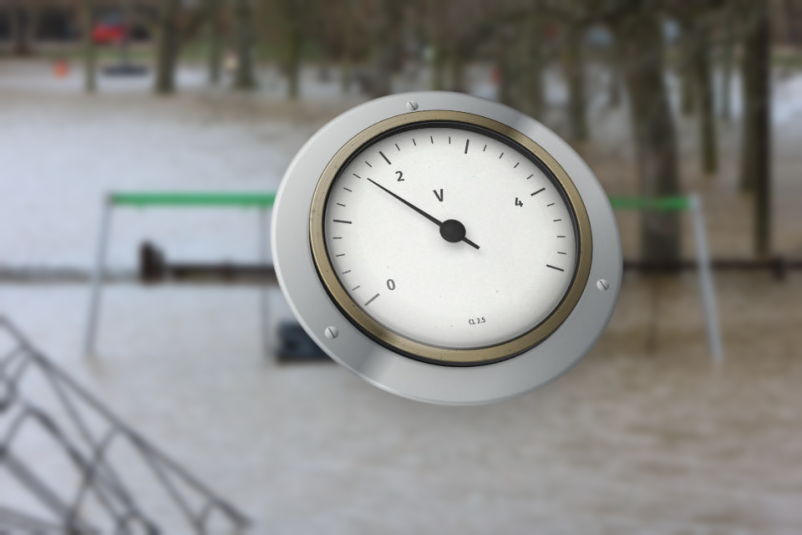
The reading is 1.6 V
